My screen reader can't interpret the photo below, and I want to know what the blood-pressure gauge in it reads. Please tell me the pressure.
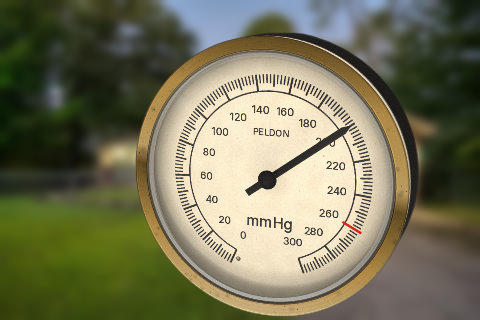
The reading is 200 mmHg
